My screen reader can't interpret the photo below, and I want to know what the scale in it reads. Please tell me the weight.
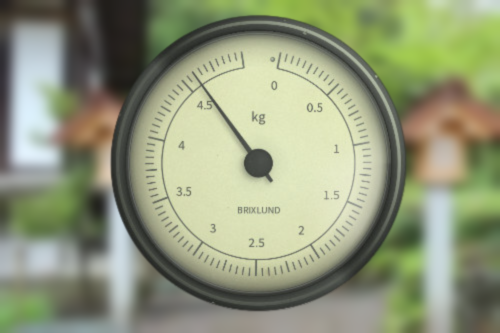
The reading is 4.6 kg
